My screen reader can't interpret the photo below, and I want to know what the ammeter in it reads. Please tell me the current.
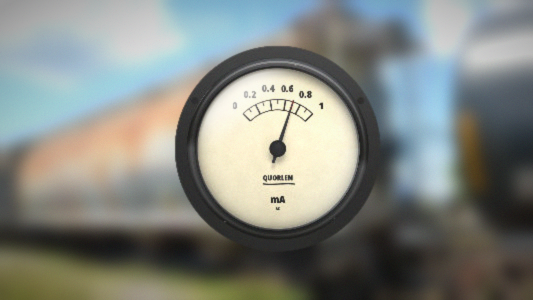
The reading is 0.7 mA
